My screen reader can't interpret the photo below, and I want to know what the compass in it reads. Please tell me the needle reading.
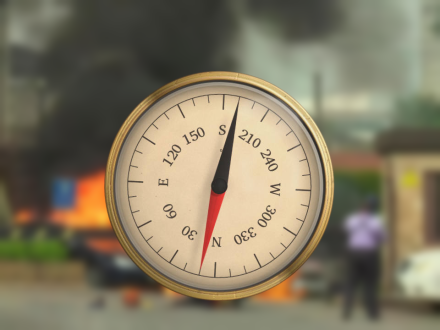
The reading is 10 °
